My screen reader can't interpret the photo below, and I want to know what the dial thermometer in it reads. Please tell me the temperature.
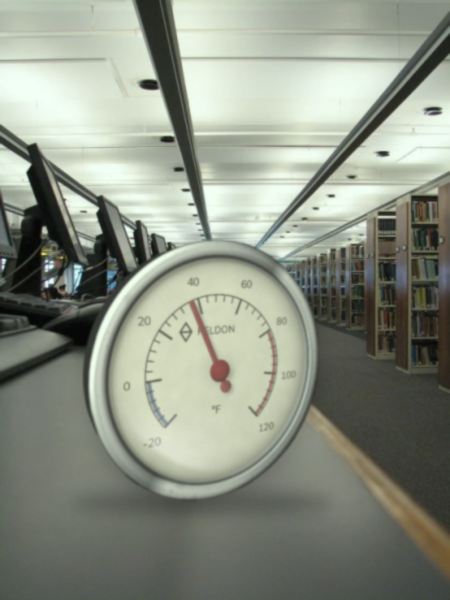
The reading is 36 °F
